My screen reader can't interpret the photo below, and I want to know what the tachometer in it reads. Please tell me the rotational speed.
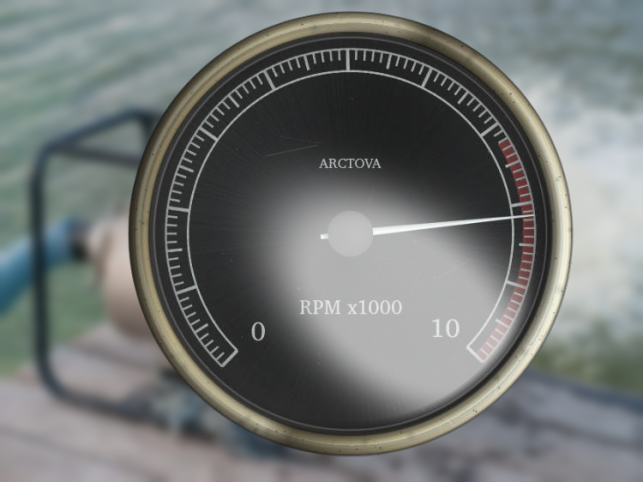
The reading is 8150 rpm
